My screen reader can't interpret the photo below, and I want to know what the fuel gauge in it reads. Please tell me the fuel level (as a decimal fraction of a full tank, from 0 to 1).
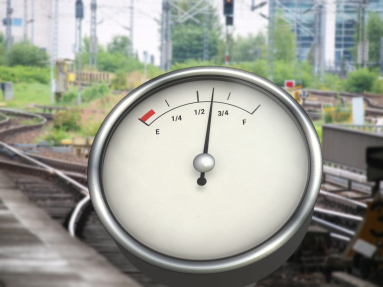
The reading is 0.625
